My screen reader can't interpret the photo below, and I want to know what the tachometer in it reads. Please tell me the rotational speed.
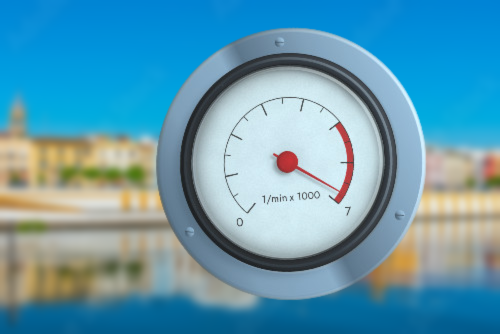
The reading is 6750 rpm
